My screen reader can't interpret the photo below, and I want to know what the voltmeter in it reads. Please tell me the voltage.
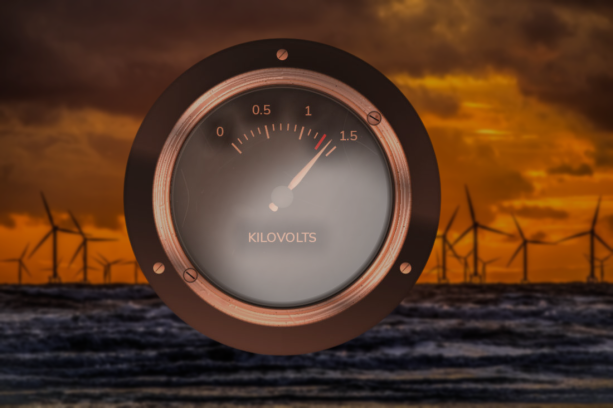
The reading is 1.4 kV
